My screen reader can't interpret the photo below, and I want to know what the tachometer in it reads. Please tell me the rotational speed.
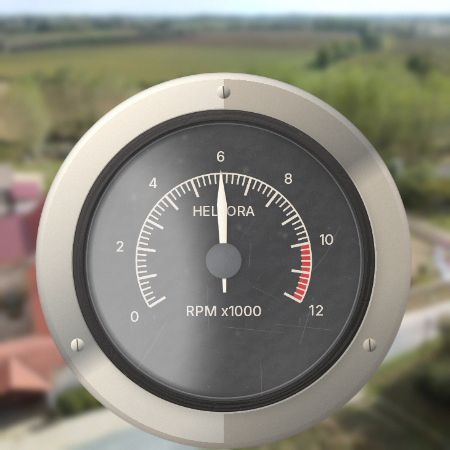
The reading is 6000 rpm
